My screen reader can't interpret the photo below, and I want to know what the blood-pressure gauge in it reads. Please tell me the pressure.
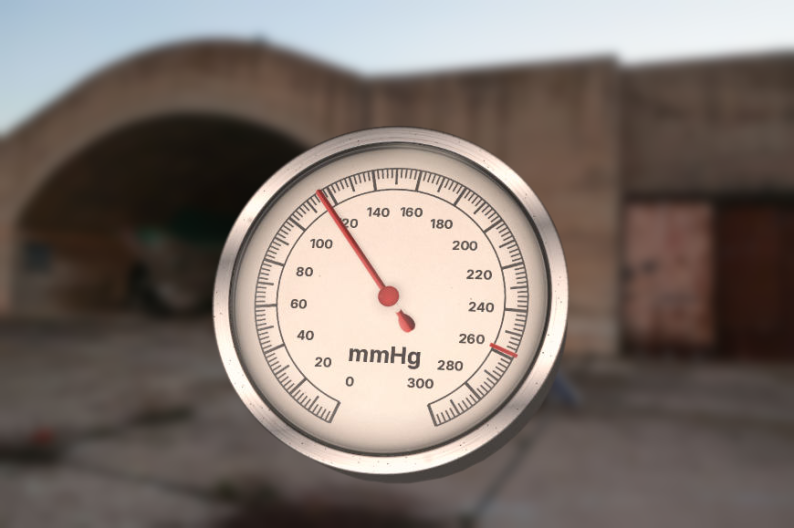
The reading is 116 mmHg
